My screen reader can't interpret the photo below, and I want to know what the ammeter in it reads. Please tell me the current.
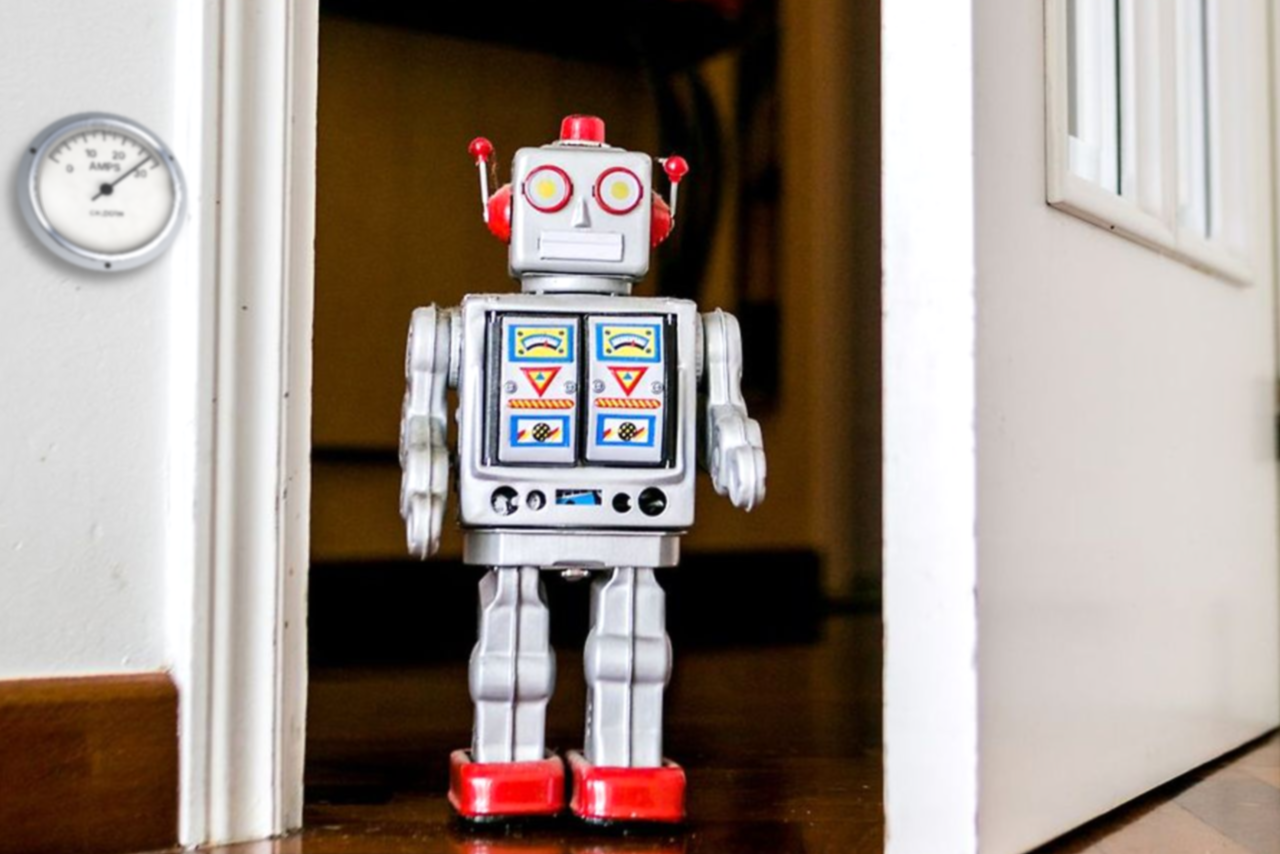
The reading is 27.5 A
